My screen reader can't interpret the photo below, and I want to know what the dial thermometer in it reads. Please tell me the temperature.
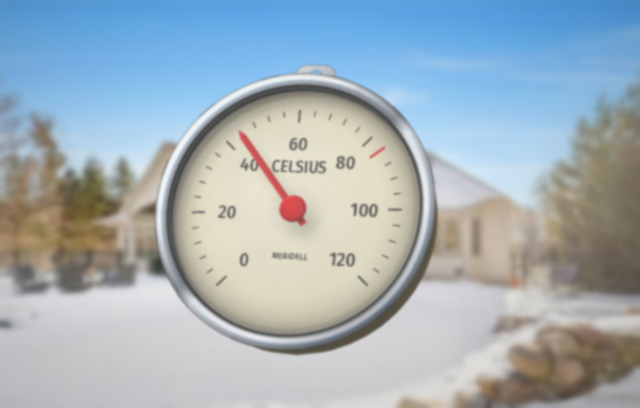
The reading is 44 °C
